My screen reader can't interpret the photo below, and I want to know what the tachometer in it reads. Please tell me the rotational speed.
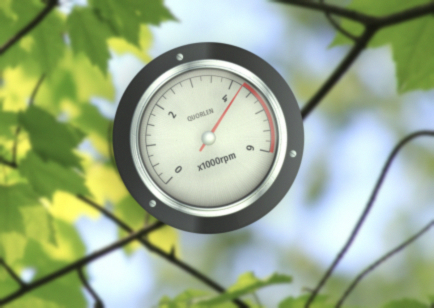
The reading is 4250 rpm
